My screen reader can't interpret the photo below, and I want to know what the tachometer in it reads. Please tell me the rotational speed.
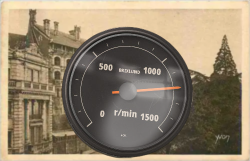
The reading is 1200 rpm
